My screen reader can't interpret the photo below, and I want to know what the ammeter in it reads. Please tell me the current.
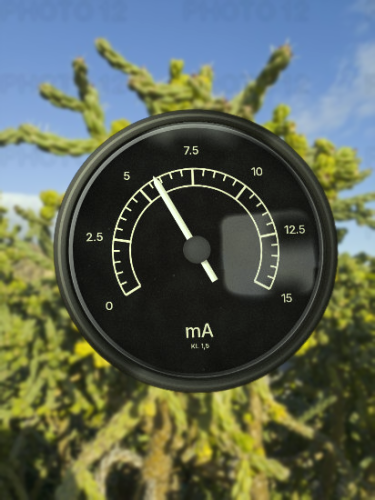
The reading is 5.75 mA
